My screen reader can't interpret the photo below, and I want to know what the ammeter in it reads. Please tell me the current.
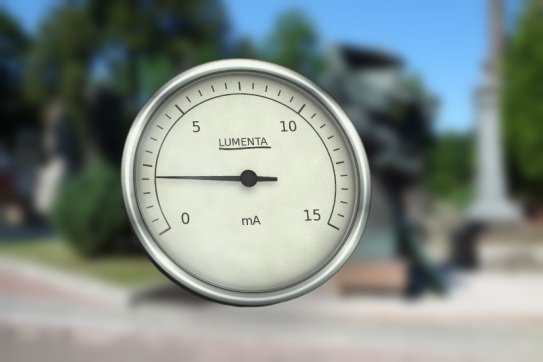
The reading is 2 mA
